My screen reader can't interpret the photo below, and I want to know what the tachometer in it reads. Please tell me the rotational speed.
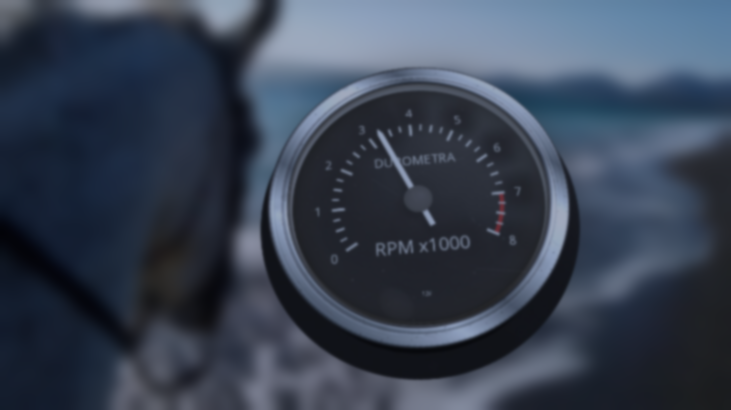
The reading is 3250 rpm
